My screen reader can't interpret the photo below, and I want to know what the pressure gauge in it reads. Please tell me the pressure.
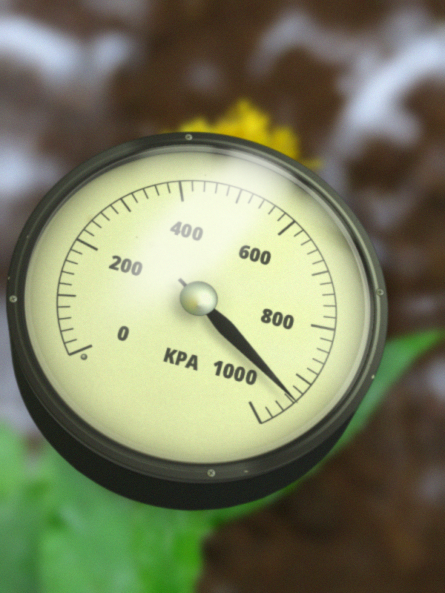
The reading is 940 kPa
